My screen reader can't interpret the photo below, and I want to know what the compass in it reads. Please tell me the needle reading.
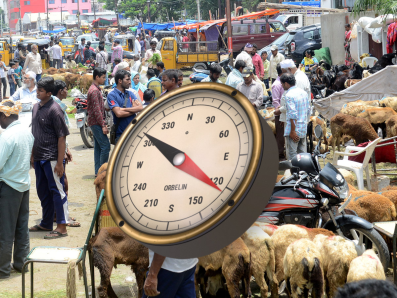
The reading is 125 °
